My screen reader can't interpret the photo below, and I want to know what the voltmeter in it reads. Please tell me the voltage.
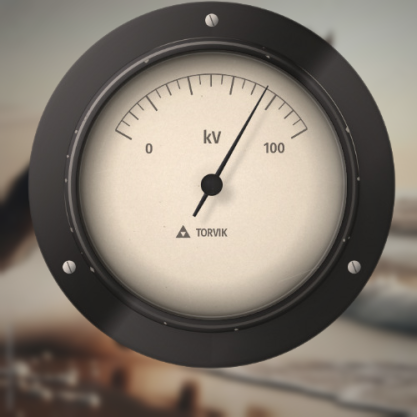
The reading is 75 kV
